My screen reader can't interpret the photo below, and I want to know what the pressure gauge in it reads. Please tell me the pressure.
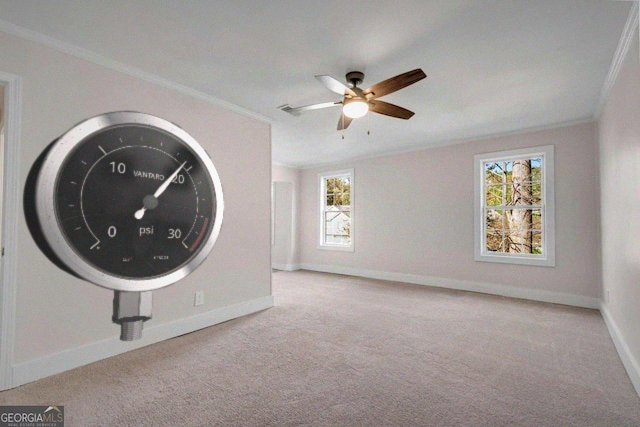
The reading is 19 psi
